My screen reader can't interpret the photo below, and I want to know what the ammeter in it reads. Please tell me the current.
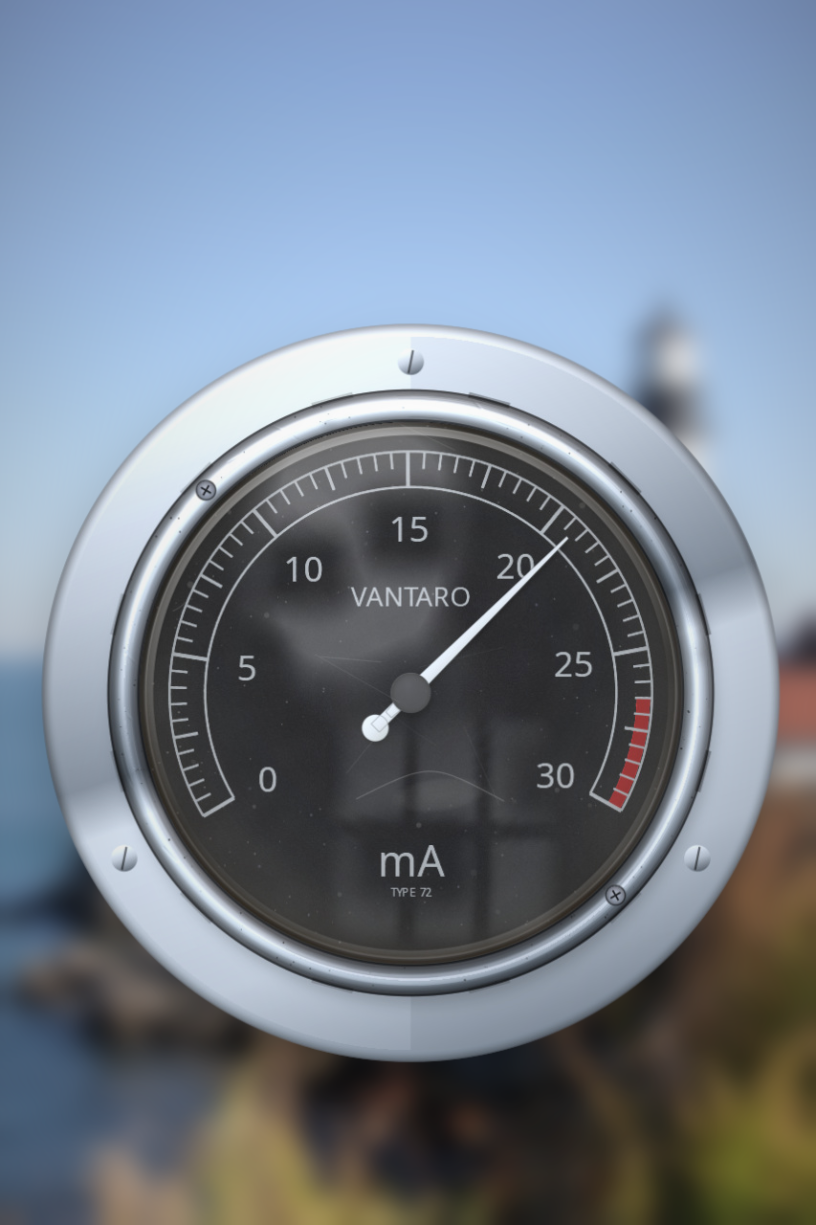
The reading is 20.75 mA
